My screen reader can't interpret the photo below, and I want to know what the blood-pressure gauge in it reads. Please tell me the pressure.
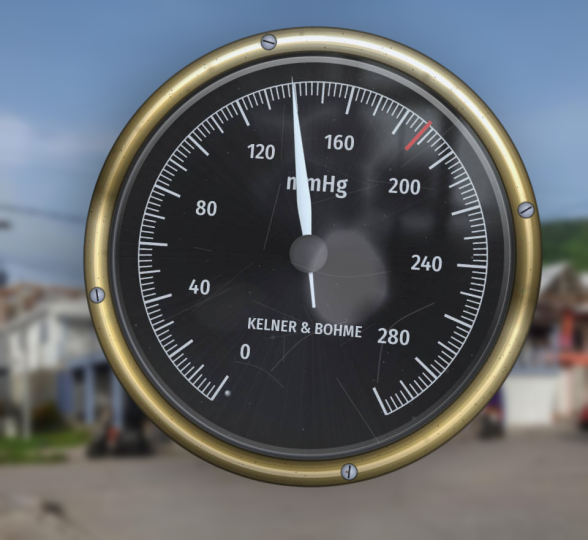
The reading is 140 mmHg
